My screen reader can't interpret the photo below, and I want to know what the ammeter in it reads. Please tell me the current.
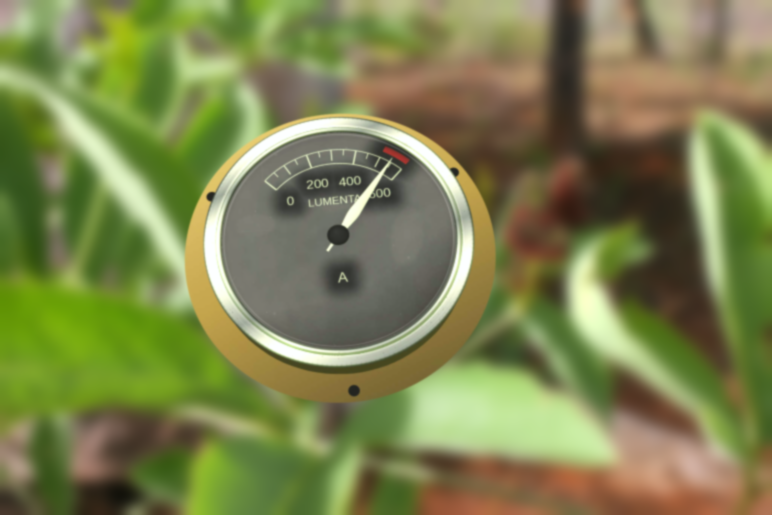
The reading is 550 A
